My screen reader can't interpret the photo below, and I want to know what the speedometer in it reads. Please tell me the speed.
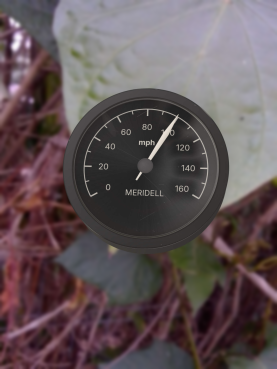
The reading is 100 mph
